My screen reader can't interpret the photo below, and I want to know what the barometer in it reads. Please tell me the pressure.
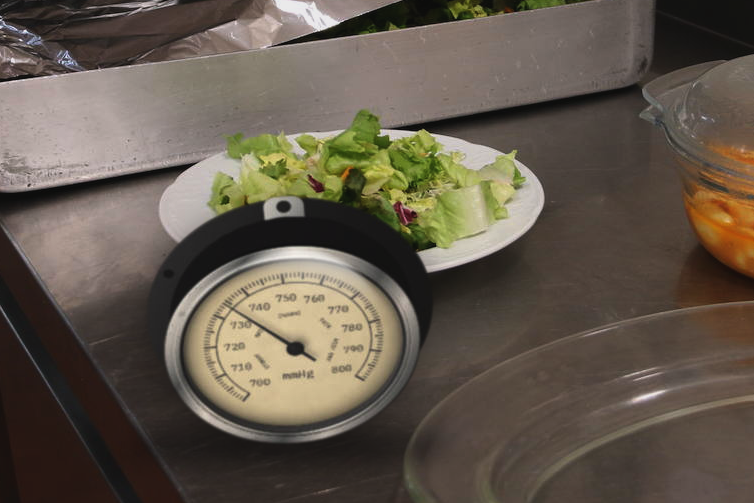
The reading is 735 mmHg
